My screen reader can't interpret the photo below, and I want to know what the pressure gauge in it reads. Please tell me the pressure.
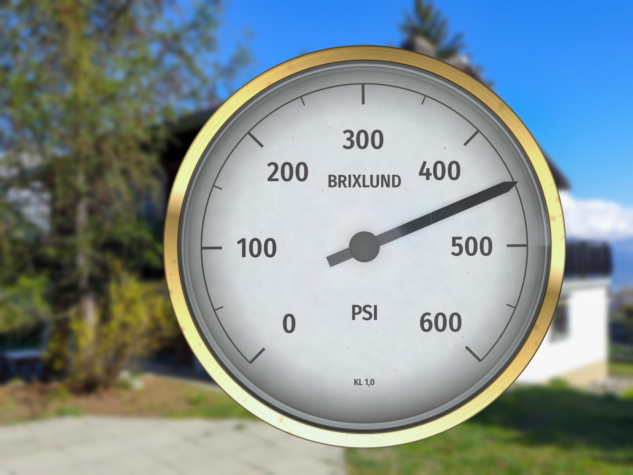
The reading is 450 psi
